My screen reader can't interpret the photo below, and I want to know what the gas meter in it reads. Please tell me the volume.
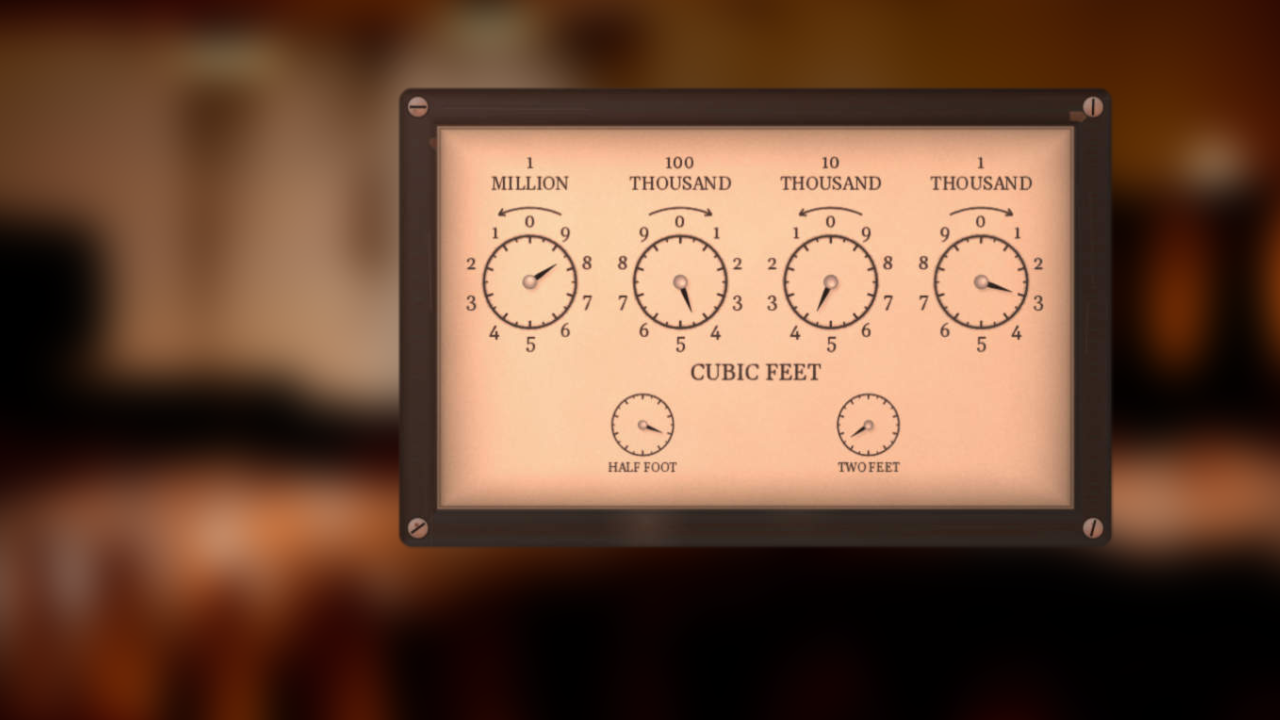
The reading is 844300 ft³
